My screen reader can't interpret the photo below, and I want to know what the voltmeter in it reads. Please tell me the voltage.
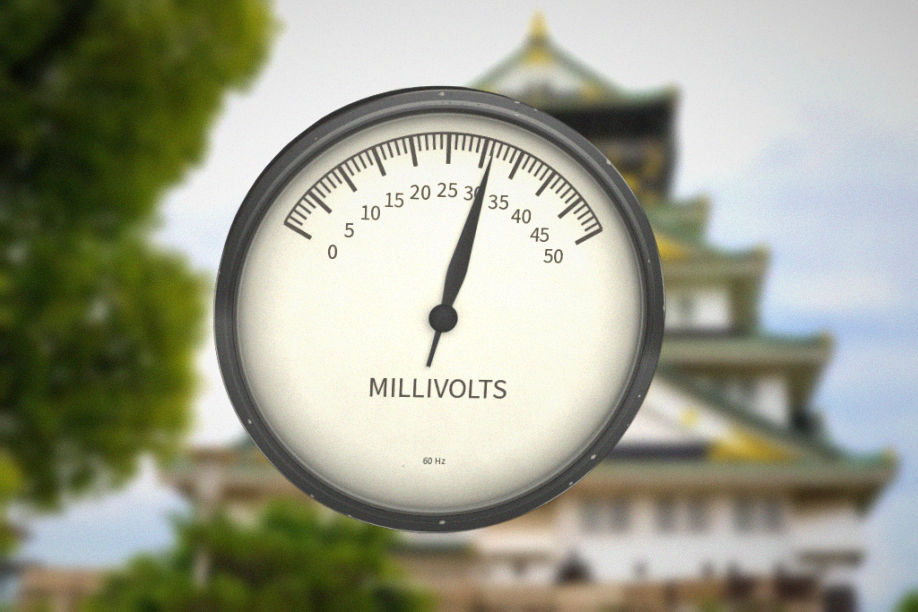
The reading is 31 mV
